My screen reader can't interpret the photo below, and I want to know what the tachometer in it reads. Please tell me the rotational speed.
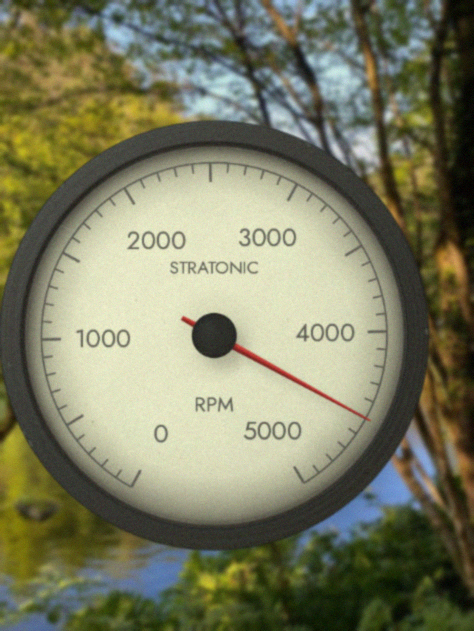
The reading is 4500 rpm
